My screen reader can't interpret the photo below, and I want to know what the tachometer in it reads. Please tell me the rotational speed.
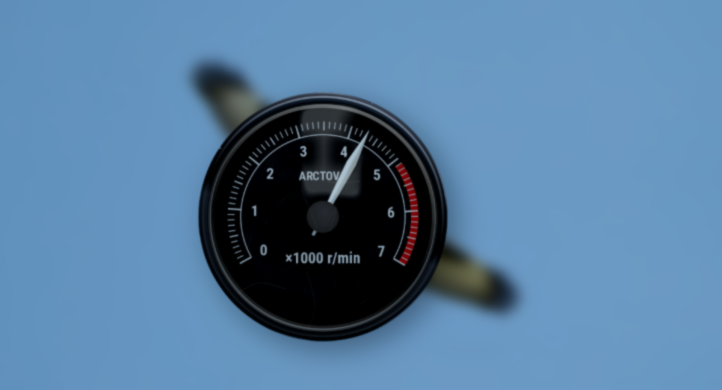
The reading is 4300 rpm
